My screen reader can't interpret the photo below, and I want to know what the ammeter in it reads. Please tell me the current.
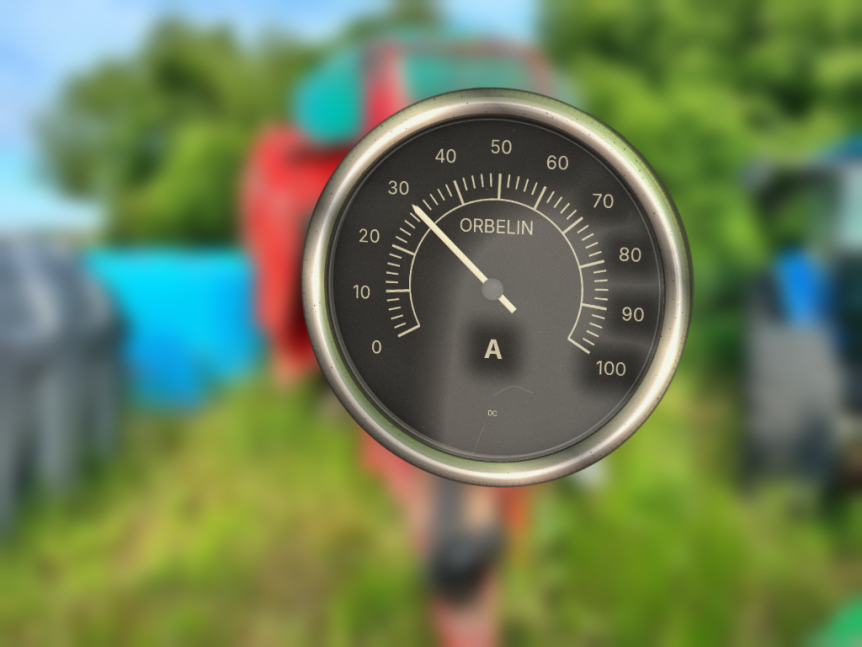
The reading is 30 A
